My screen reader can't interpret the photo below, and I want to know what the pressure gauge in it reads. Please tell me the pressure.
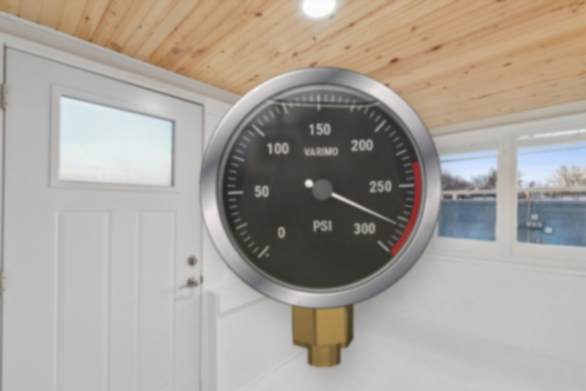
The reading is 280 psi
